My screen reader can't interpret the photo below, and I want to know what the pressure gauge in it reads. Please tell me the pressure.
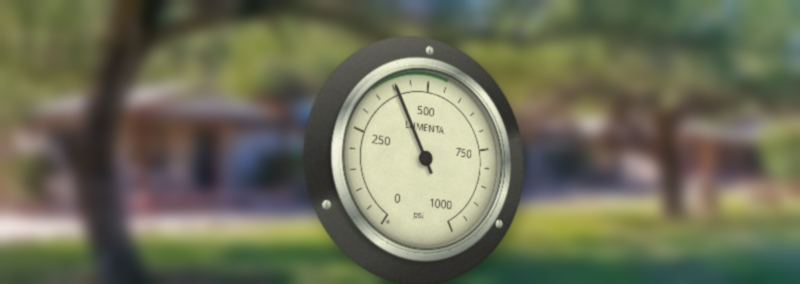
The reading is 400 psi
